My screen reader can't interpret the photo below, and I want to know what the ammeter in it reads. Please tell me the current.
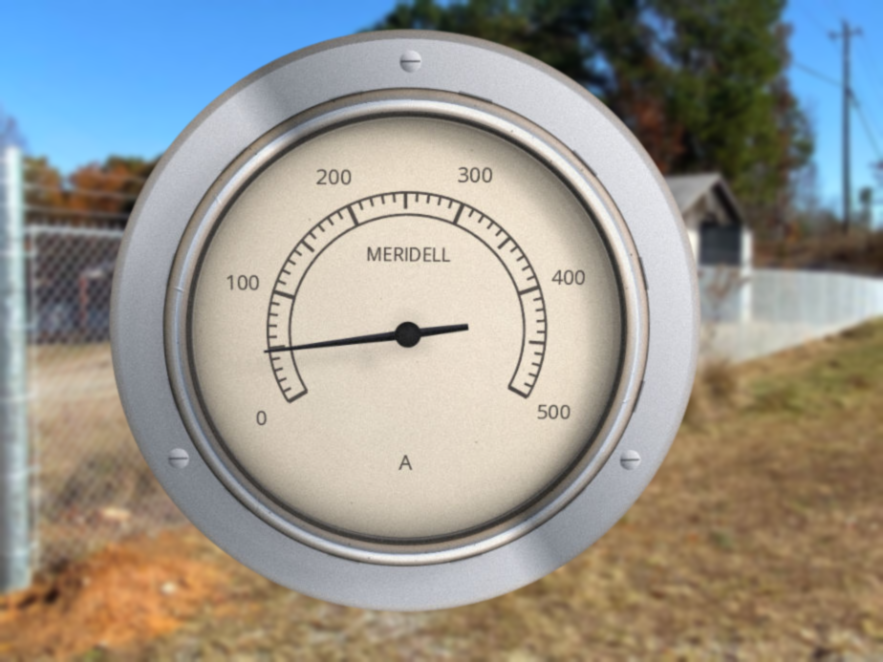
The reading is 50 A
